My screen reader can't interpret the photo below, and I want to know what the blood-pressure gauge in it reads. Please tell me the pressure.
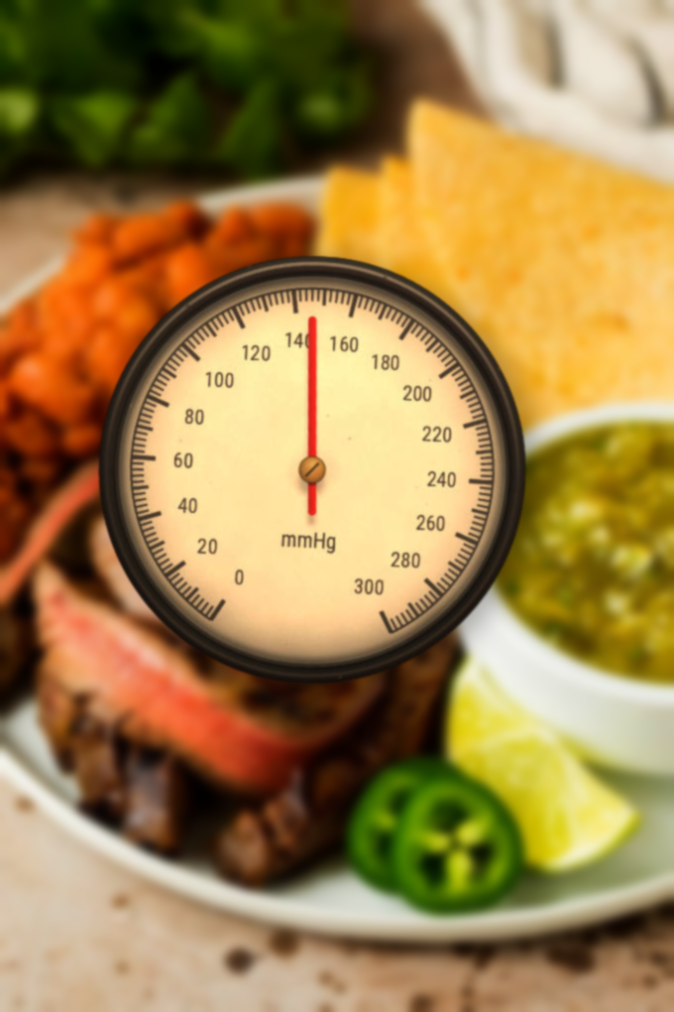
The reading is 146 mmHg
